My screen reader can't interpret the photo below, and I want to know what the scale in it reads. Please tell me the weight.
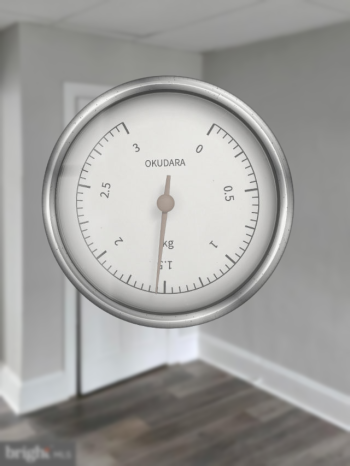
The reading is 1.55 kg
